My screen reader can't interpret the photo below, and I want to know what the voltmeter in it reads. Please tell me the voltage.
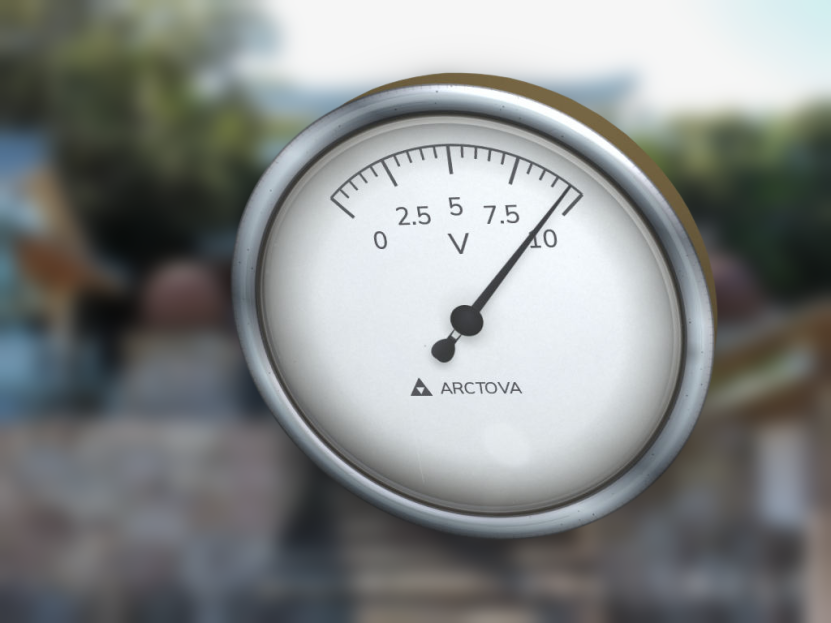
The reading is 9.5 V
